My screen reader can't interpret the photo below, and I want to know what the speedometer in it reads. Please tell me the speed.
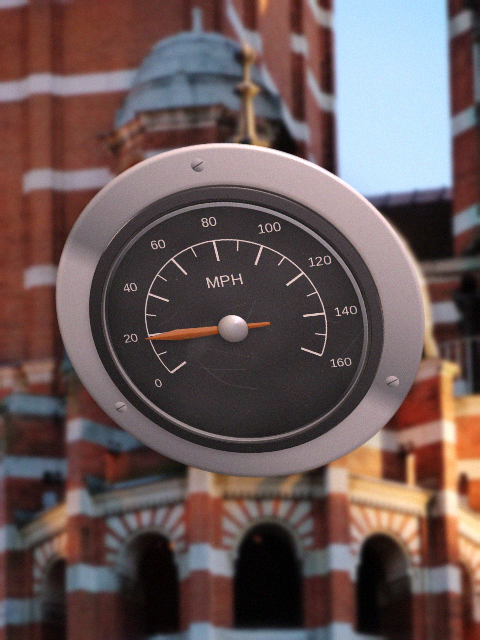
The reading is 20 mph
